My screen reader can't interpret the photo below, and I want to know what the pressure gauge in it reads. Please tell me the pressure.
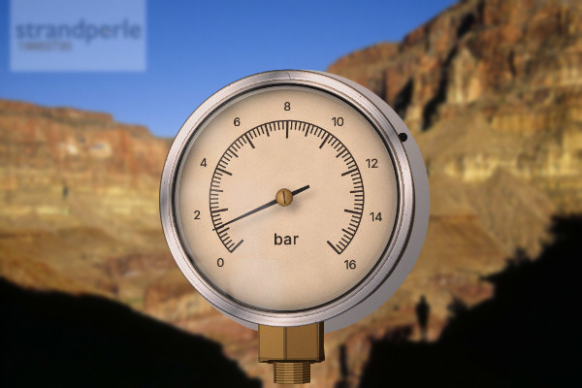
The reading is 1.2 bar
